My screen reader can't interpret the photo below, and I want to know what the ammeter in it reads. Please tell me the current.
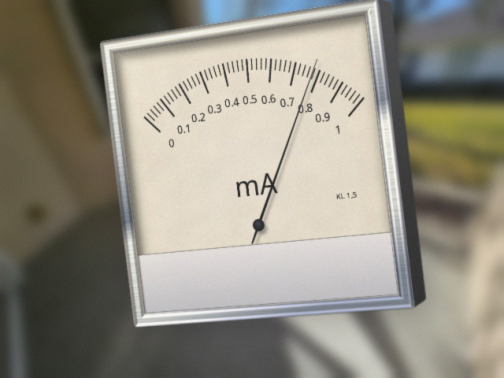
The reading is 0.78 mA
